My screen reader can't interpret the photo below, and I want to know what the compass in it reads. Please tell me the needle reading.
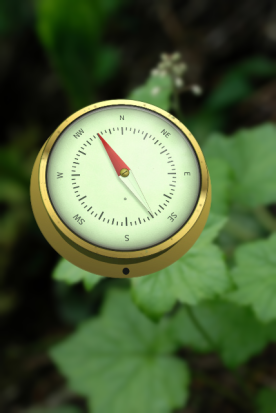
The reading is 330 °
